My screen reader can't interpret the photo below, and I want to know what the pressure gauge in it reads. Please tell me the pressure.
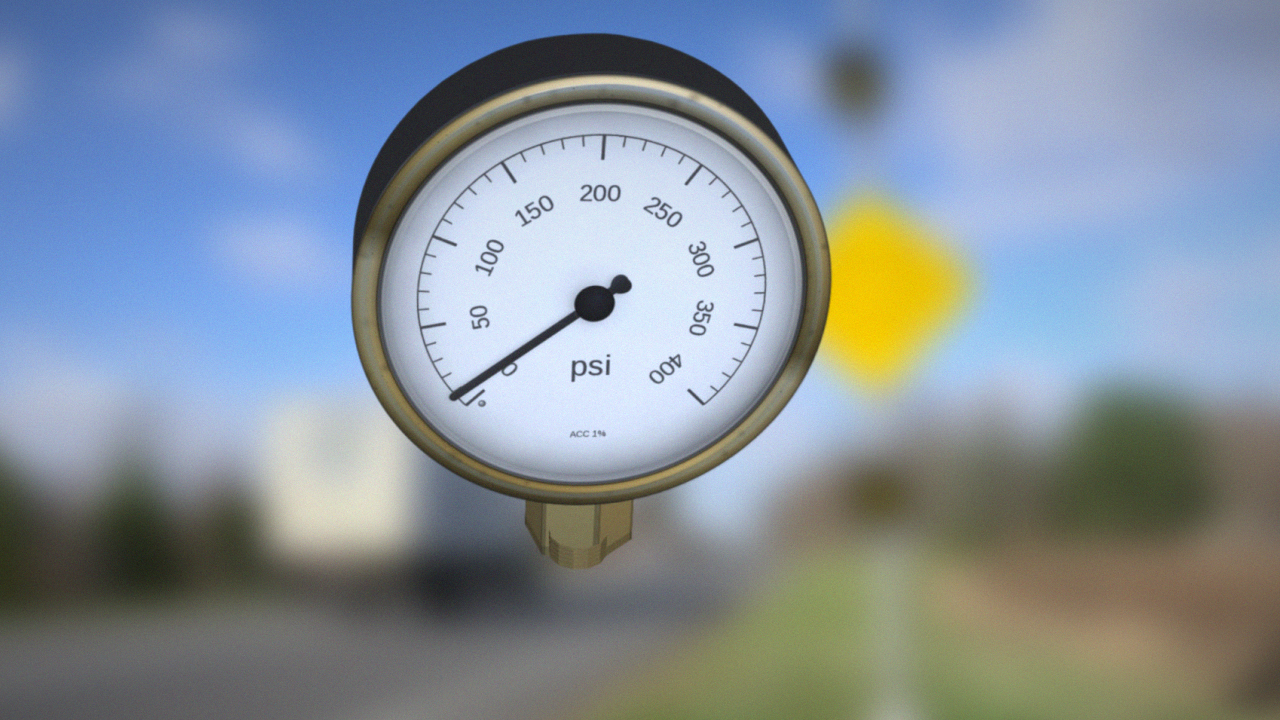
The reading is 10 psi
